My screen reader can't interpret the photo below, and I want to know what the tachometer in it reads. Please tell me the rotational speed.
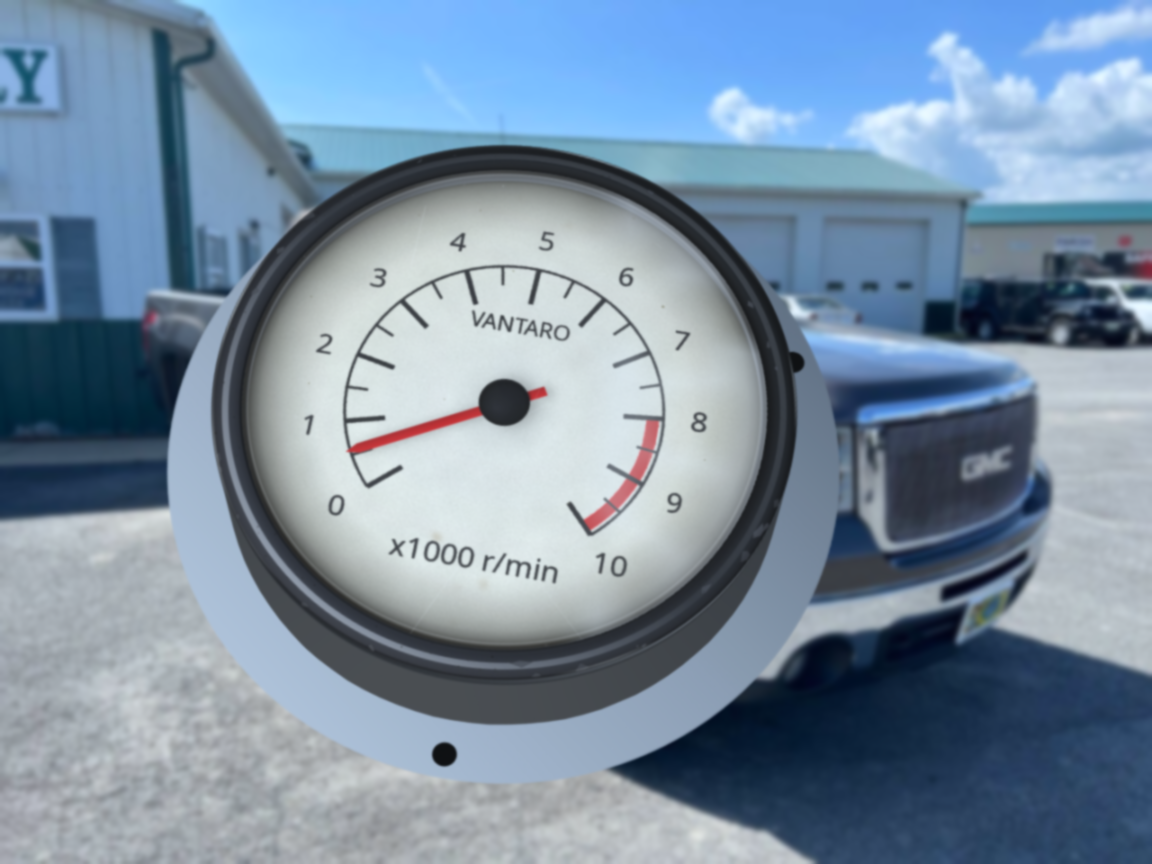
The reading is 500 rpm
